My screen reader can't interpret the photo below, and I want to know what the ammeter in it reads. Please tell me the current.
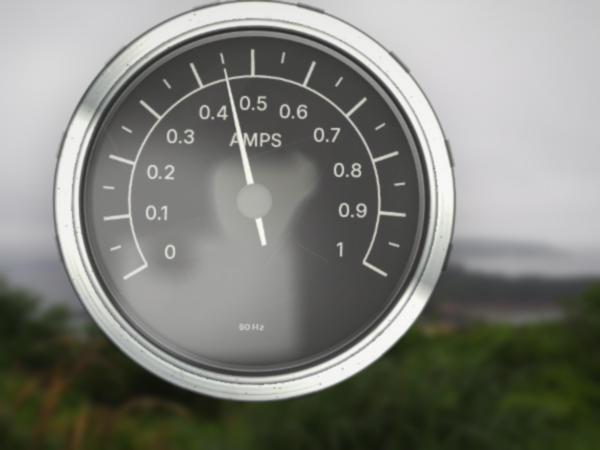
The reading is 0.45 A
